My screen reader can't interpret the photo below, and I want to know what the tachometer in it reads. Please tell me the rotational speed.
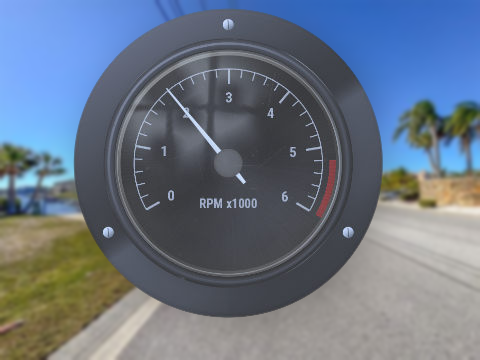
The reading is 2000 rpm
